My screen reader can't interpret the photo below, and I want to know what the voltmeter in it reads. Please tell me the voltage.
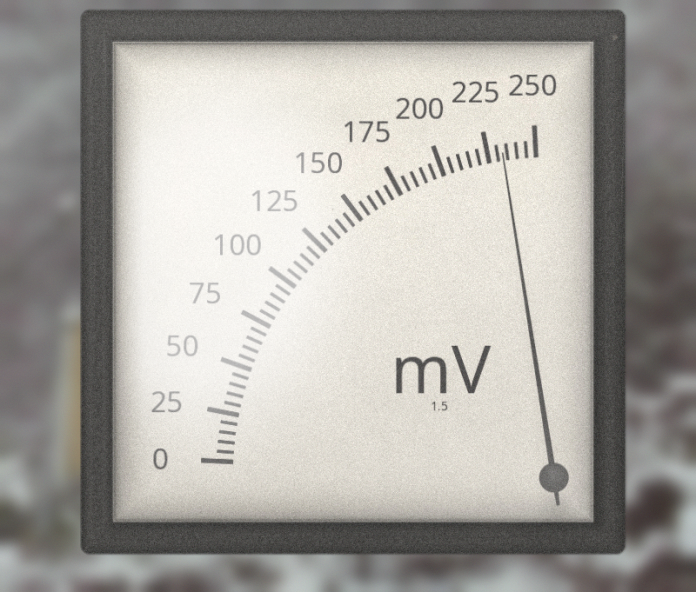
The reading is 232.5 mV
